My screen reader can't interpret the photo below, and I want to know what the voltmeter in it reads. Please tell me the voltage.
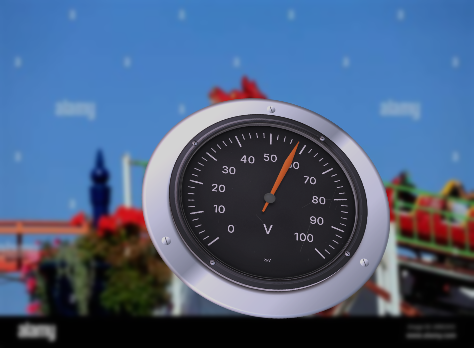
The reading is 58 V
